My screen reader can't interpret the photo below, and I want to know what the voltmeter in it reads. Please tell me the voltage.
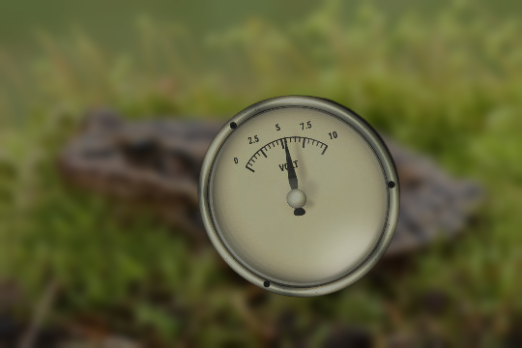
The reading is 5.5 V
